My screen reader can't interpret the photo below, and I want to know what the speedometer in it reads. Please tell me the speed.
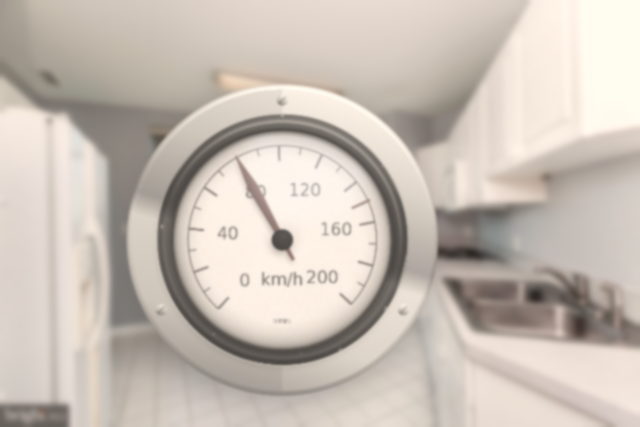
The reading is 80 km/h
